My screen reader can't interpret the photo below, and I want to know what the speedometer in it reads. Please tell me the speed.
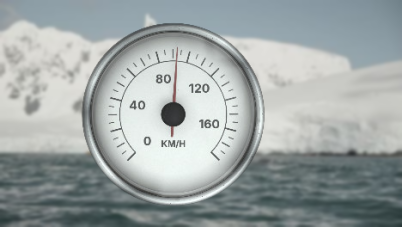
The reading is 92.5 km/h
